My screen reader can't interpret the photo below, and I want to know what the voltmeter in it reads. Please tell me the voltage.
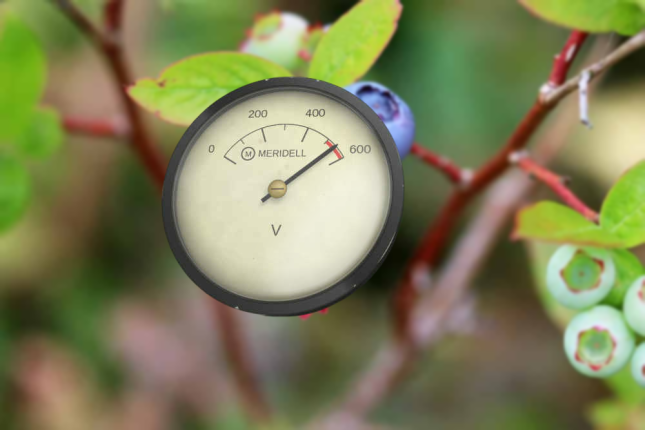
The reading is 550 V
